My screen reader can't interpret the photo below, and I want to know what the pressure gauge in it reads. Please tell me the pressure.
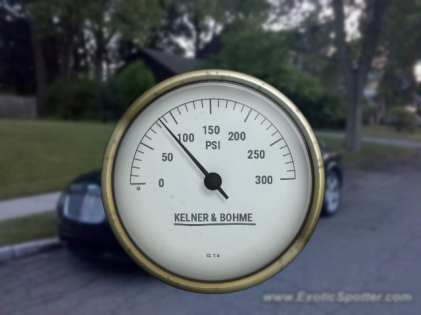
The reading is 85 psi
